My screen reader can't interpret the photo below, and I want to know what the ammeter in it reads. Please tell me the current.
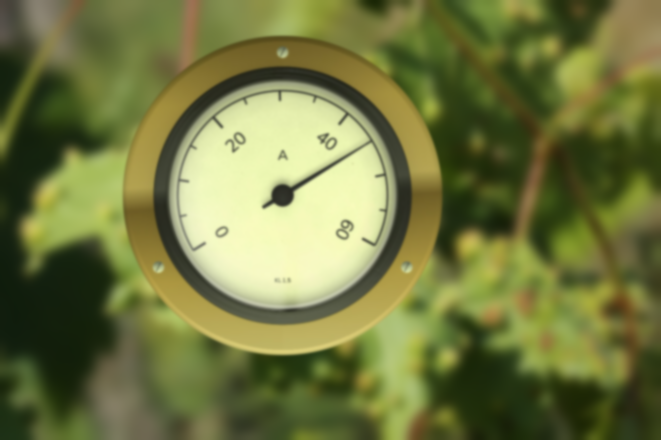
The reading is 45 A
